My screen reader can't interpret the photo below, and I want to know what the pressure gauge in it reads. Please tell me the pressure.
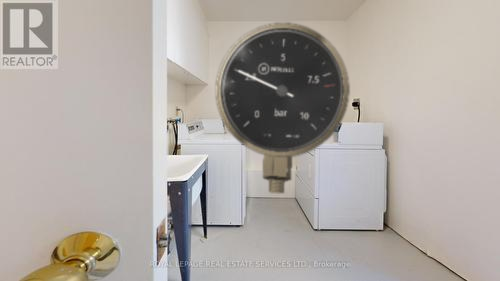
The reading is 2.5 bar
